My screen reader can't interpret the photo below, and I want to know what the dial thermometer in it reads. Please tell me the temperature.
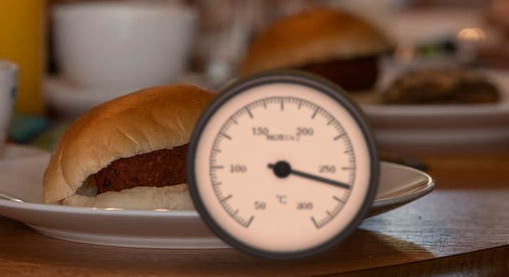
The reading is 262.5 °C
